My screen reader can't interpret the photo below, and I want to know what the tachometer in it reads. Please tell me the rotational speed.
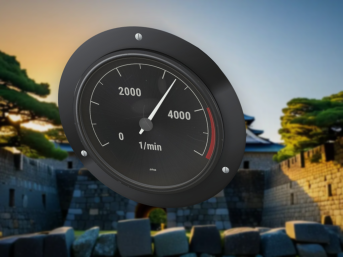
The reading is 3250 rpm
